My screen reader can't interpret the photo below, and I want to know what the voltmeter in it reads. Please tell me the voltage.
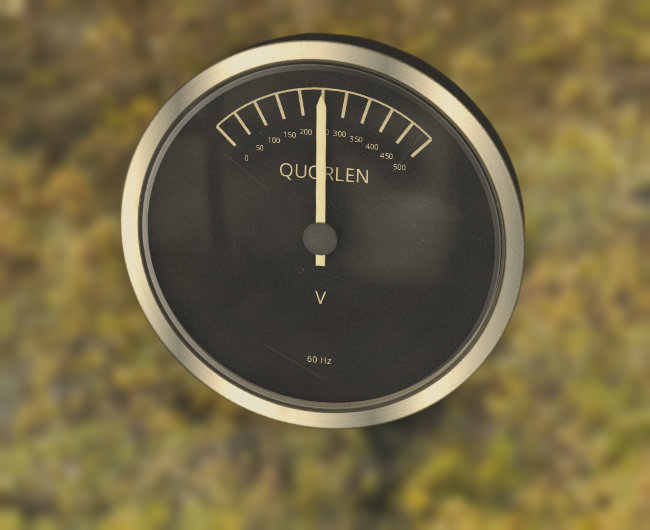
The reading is 250 V
